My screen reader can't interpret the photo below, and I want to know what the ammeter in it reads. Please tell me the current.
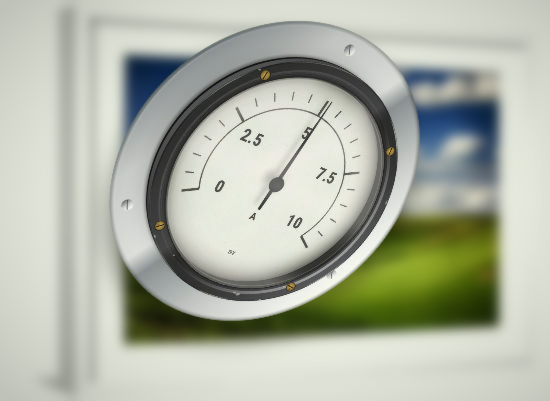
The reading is 5 A
